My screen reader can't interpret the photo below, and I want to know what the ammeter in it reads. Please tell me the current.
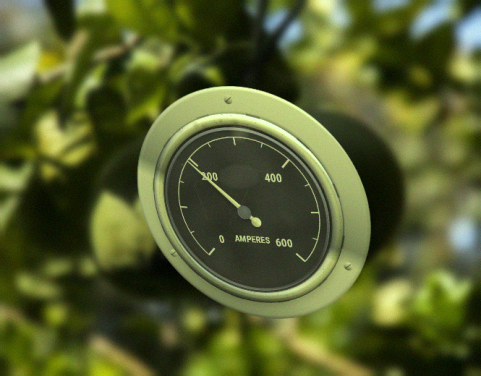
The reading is 200 A
